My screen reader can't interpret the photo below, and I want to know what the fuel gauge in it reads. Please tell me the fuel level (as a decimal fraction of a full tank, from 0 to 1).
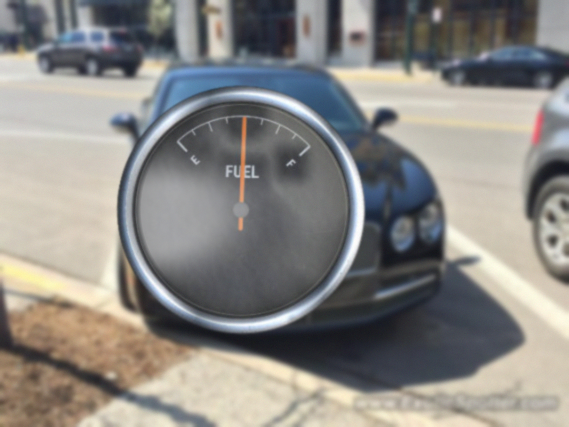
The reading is 0.5
